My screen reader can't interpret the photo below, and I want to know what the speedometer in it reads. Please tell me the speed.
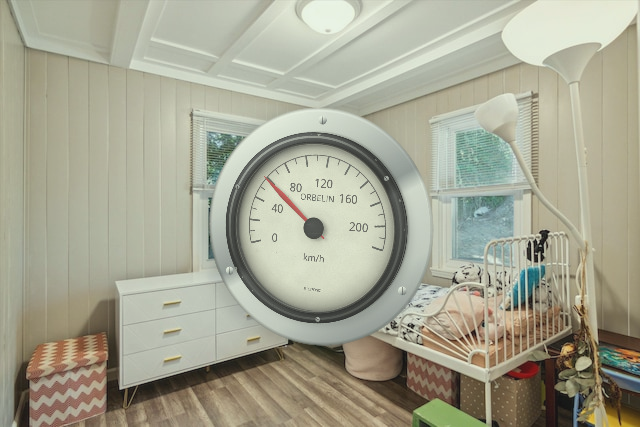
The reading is 60 km/h
